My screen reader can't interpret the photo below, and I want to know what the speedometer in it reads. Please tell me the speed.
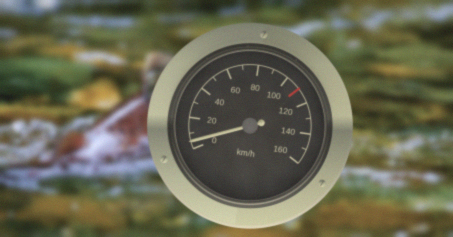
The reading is 5 km/h
